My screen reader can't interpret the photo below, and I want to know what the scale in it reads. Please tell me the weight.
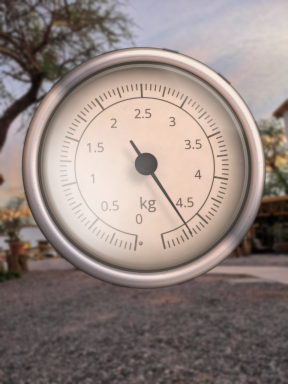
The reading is 4.7 kg
